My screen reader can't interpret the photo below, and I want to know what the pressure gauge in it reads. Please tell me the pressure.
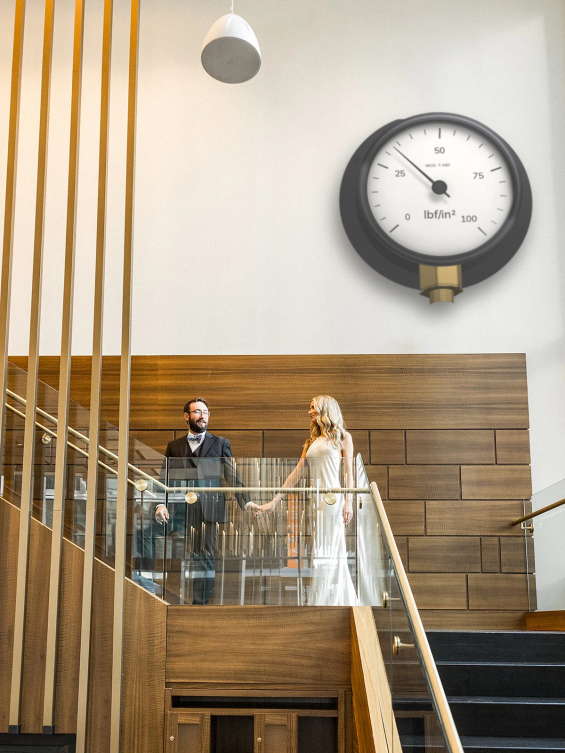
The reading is 32.5 psi
